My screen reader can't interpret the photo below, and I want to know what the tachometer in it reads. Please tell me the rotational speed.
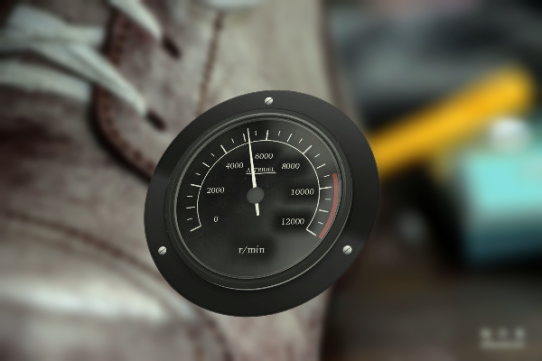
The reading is 5250 rpm
